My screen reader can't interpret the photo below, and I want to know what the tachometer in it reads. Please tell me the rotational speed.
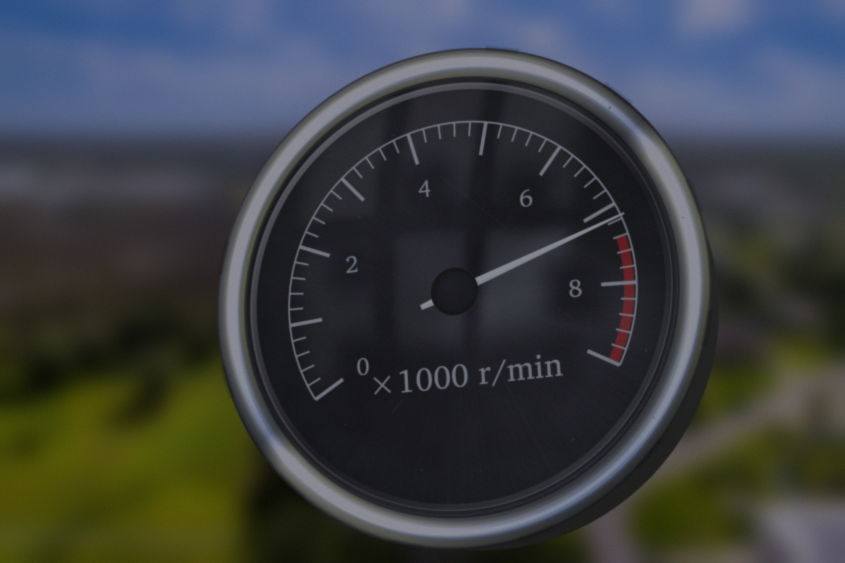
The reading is 7200 rpm
